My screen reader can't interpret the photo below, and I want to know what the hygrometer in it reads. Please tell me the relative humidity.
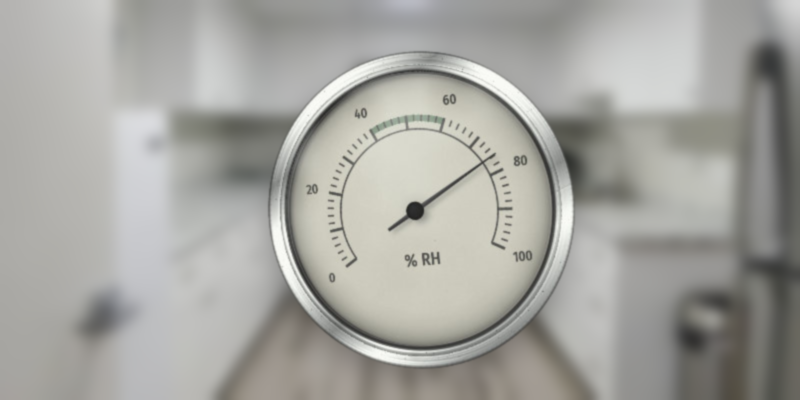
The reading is 76 %
